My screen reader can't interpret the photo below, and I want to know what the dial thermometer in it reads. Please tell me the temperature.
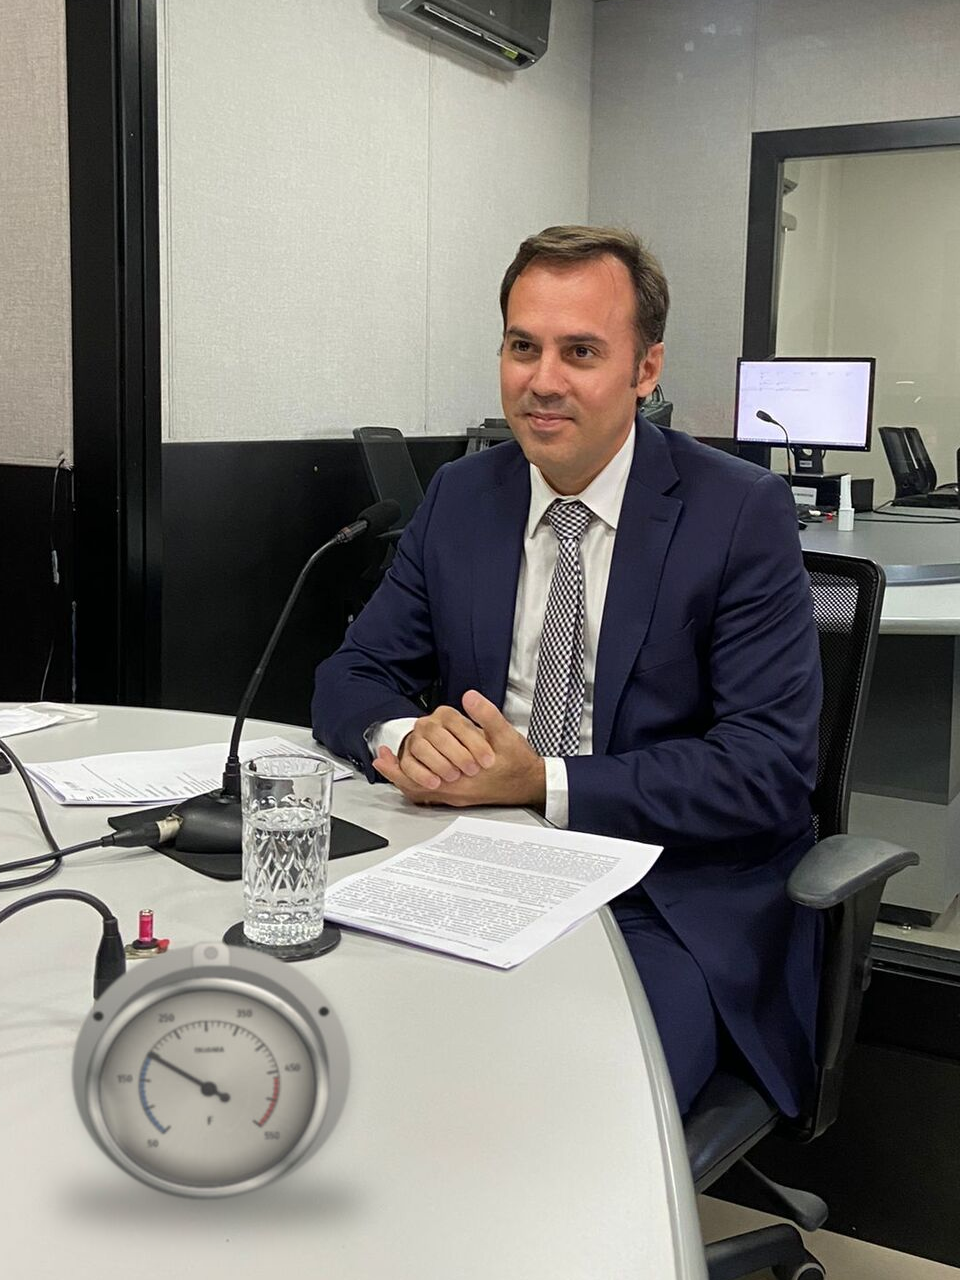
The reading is 200 °F
